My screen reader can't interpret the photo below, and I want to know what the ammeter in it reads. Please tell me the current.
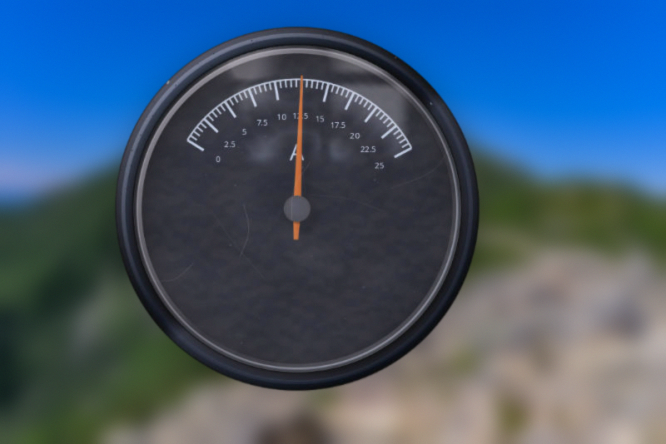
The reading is 12.5 A
